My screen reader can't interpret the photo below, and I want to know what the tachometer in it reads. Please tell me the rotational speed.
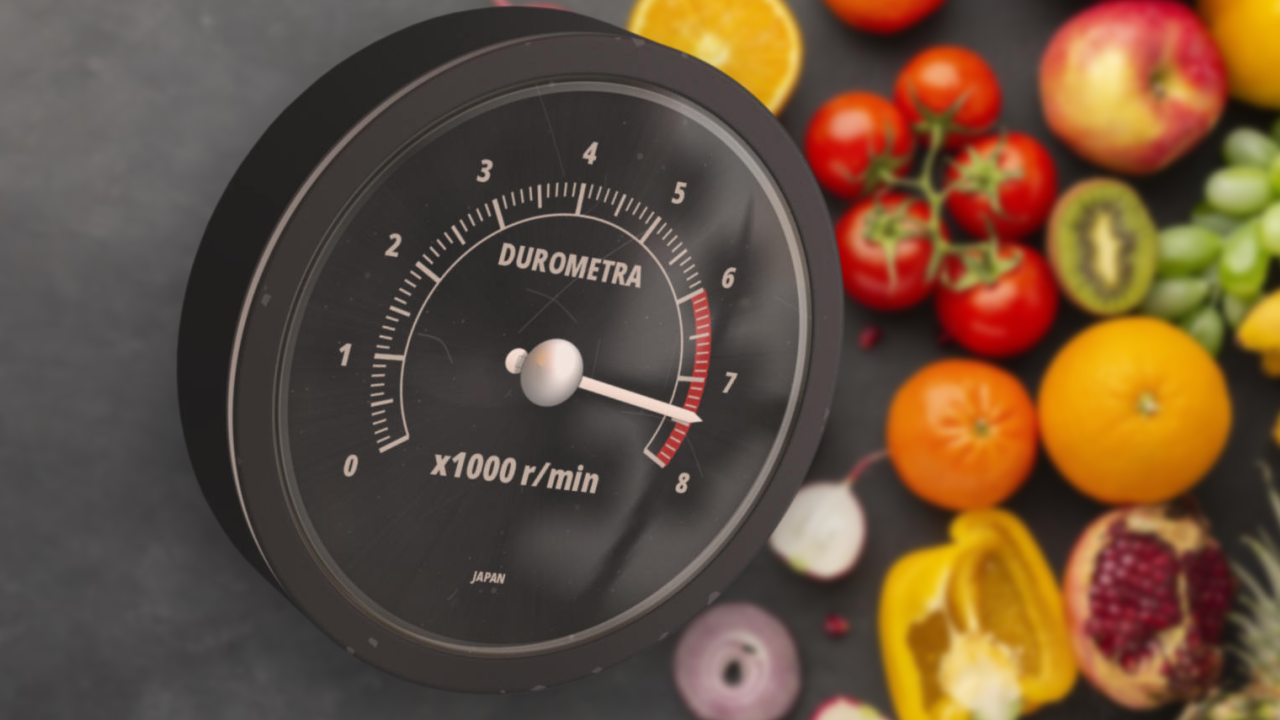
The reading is 7400 rpm
